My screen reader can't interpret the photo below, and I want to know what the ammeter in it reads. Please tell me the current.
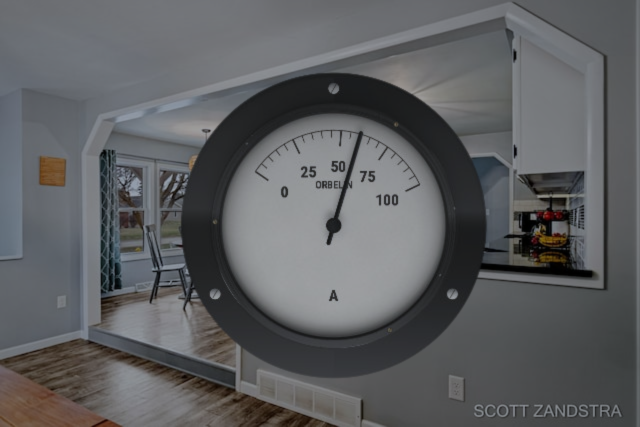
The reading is 60 A
